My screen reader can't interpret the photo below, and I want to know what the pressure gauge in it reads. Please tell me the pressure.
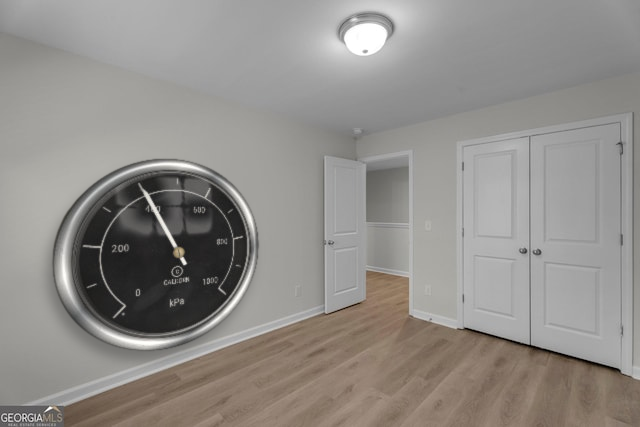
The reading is 400 kPa
